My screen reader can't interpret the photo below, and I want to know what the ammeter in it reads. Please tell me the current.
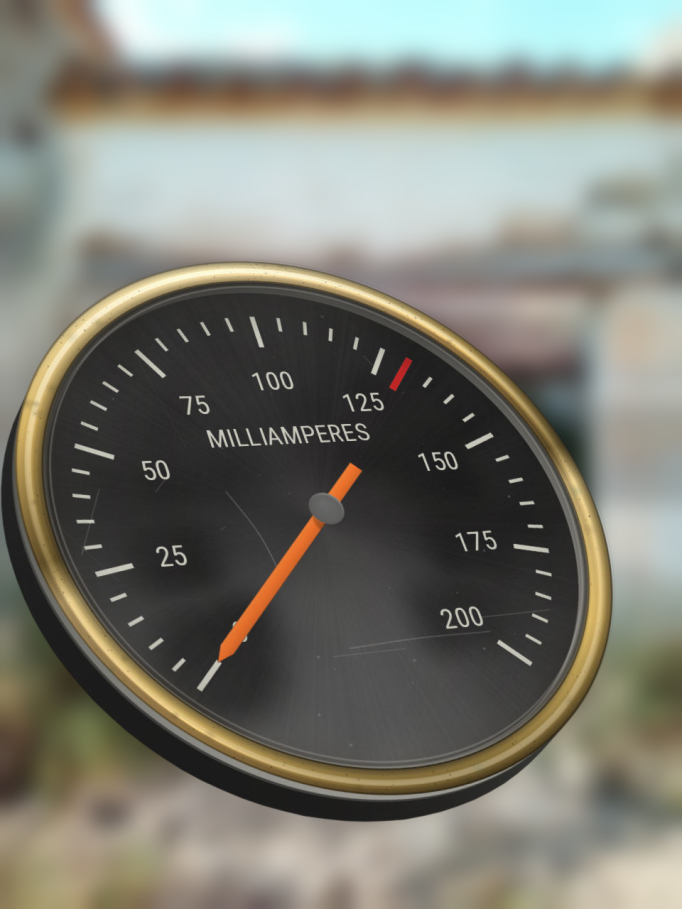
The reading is 0 mA
